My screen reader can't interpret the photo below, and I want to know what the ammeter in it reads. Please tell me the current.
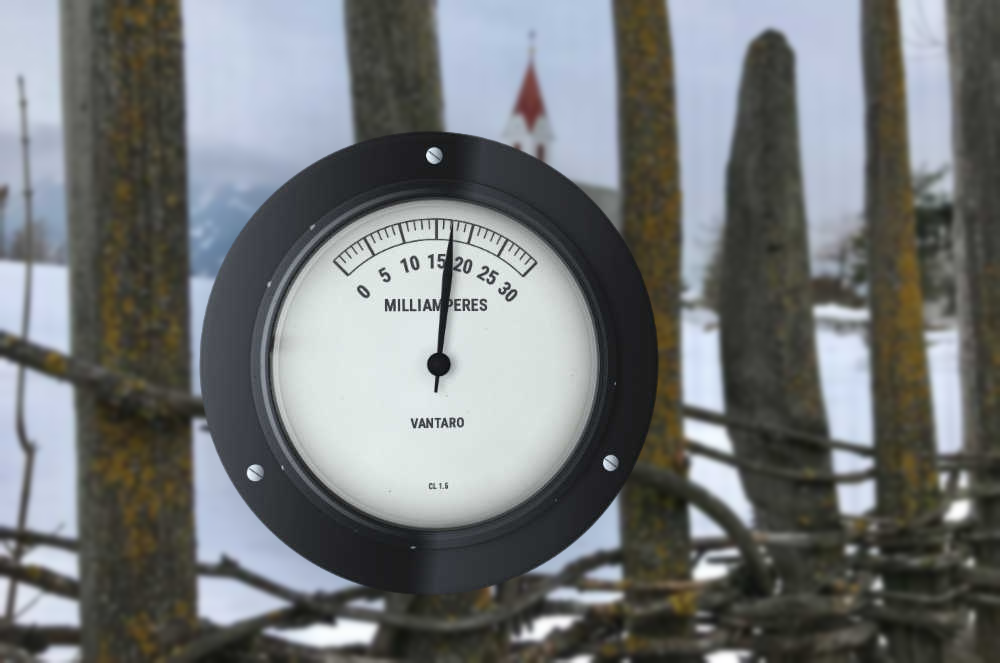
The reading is 17 mA
